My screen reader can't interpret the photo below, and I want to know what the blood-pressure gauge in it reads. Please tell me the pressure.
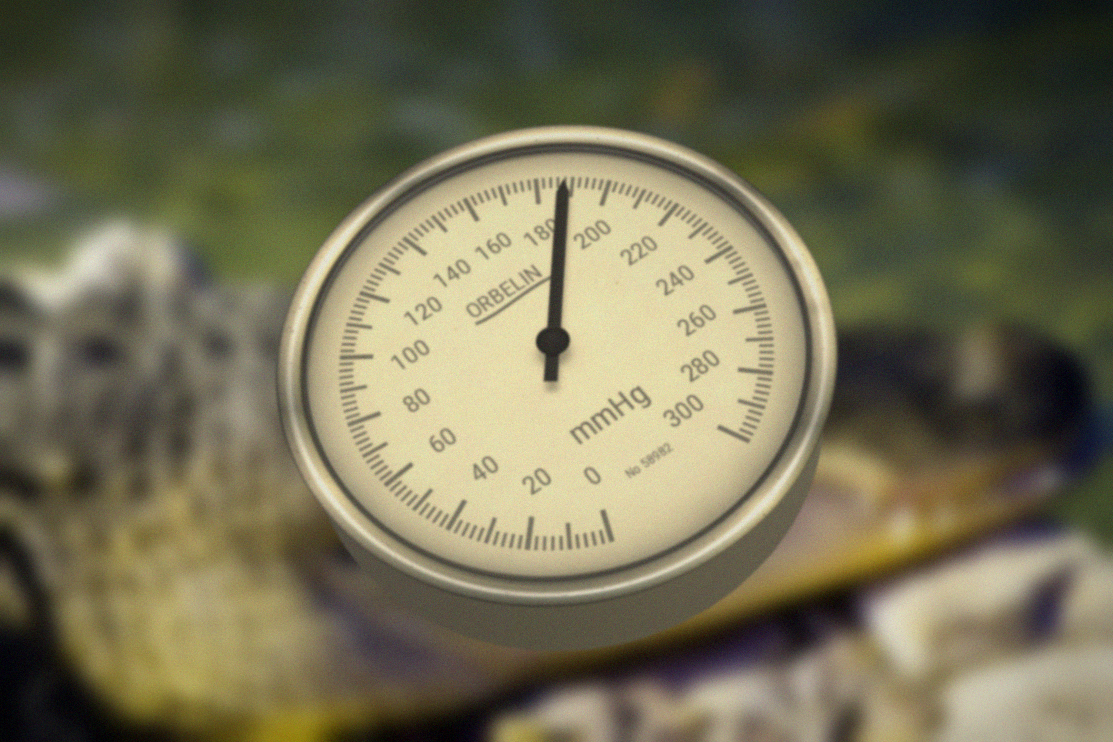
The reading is 188 mmHg
